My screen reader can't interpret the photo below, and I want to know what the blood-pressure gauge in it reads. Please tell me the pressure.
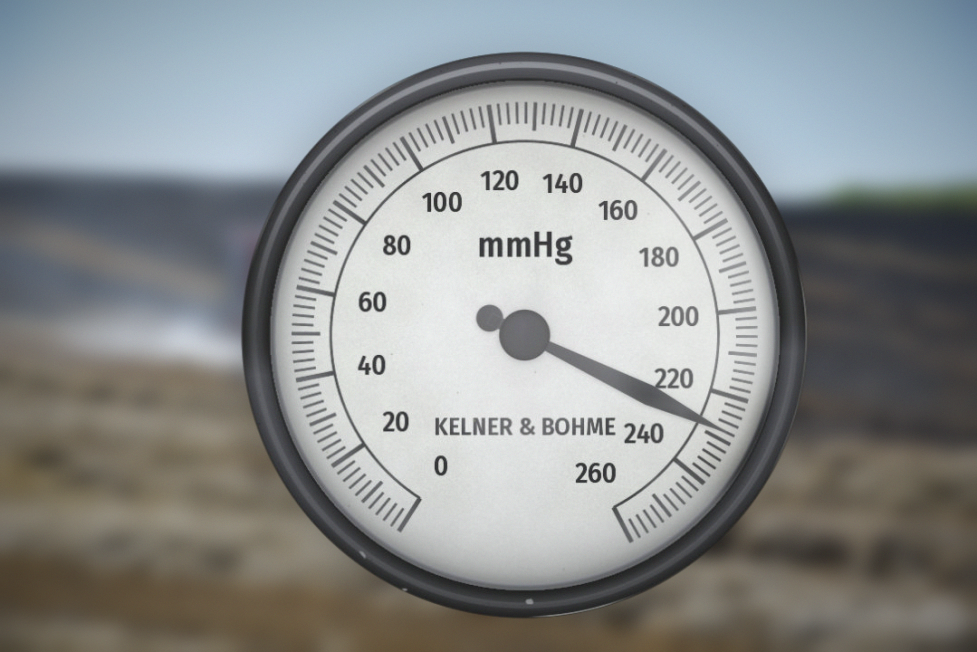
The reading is 228 mmHg
